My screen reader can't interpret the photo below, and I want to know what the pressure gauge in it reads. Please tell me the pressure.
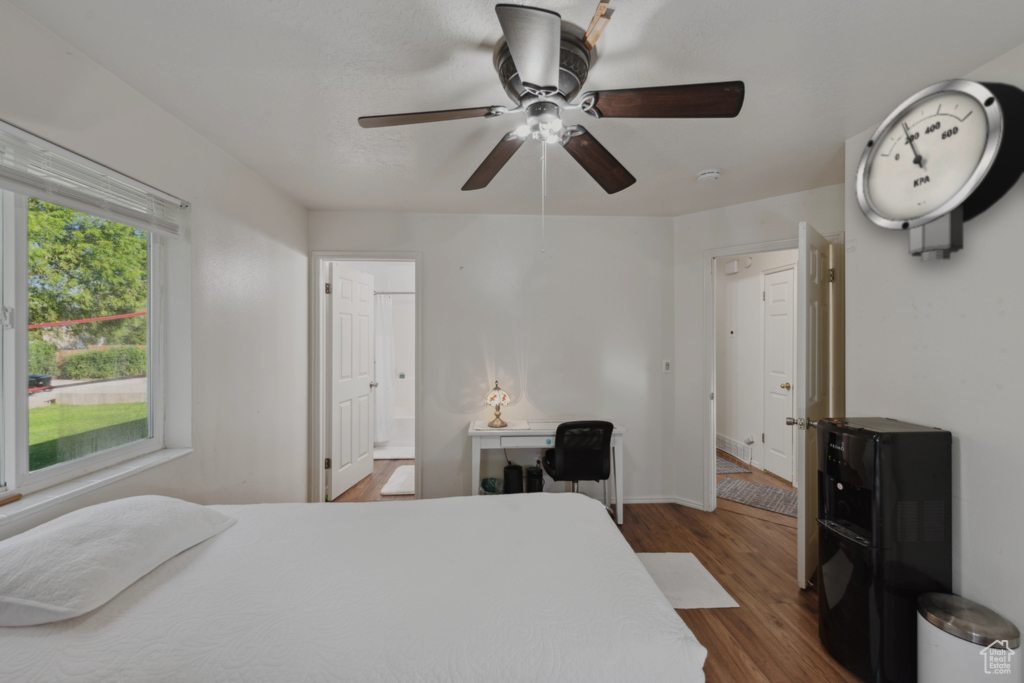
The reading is 200 kPa
